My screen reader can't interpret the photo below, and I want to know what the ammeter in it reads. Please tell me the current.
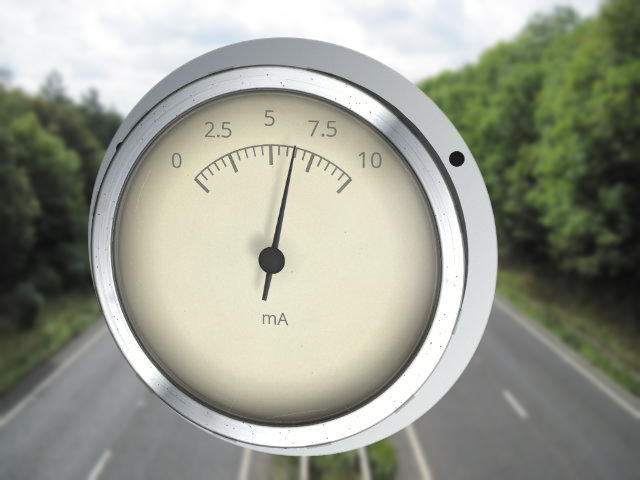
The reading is 6.5 mA
